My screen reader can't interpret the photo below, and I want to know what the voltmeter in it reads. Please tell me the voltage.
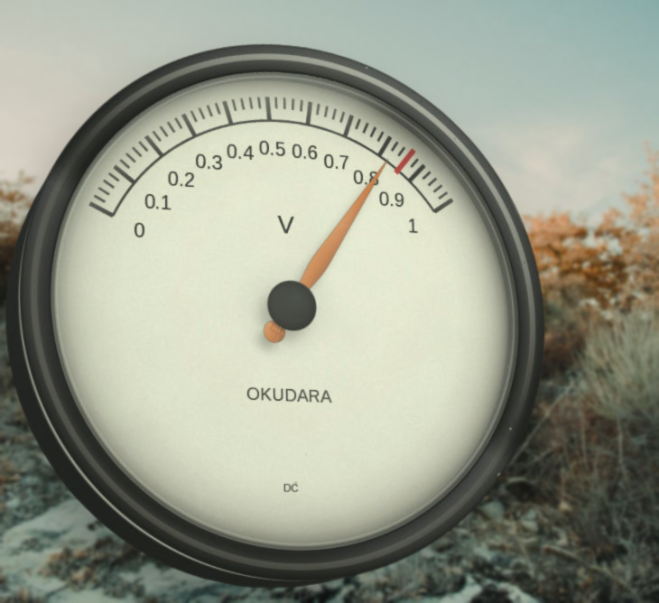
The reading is 0.82 V
